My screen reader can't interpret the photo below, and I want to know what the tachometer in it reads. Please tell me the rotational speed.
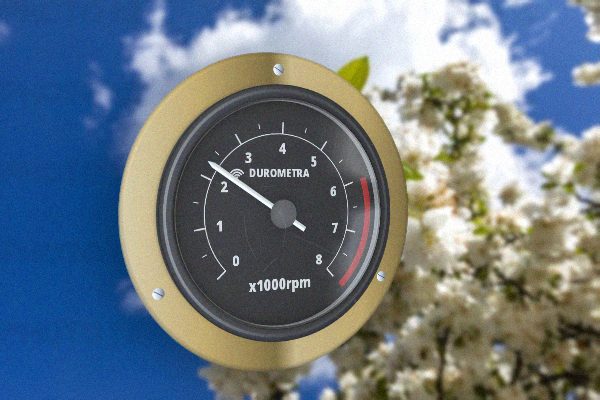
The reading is 2250 rpm
